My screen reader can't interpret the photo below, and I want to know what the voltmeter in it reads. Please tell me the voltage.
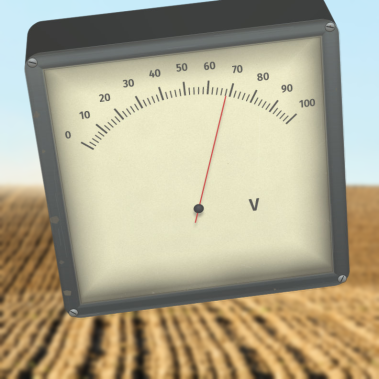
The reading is 68 V
